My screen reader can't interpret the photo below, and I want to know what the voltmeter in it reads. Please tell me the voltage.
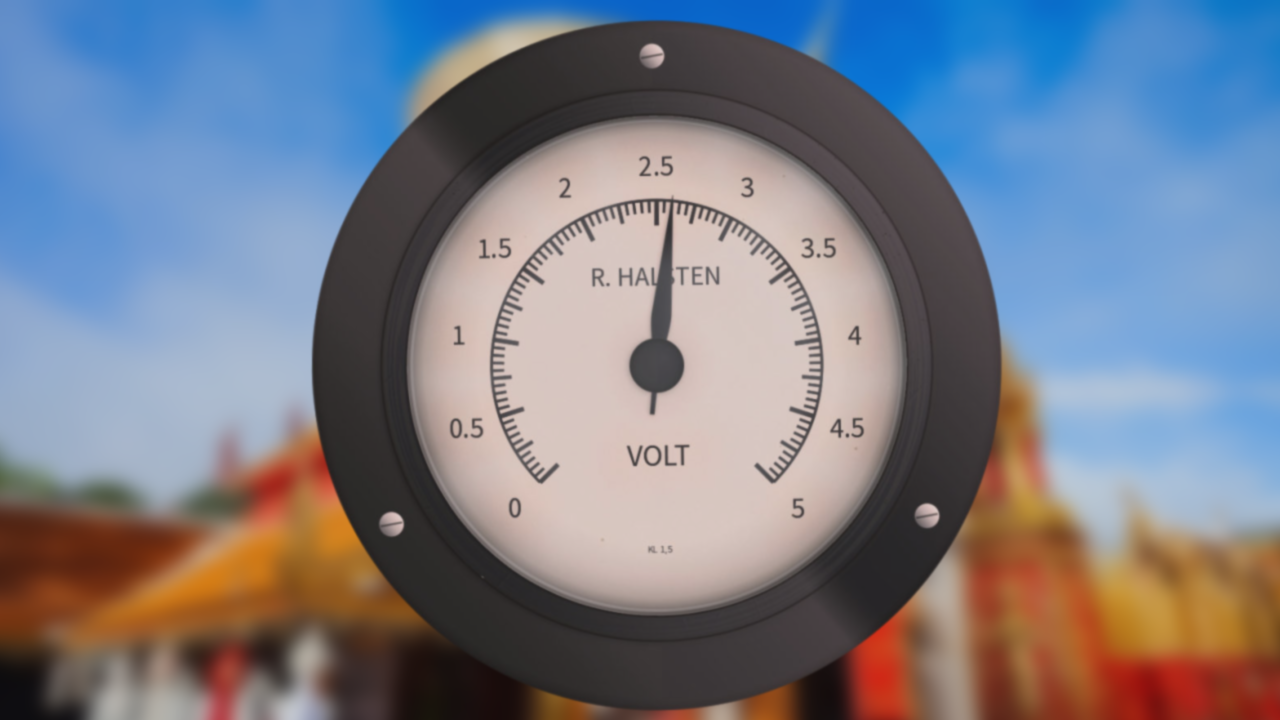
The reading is 2.6 V
